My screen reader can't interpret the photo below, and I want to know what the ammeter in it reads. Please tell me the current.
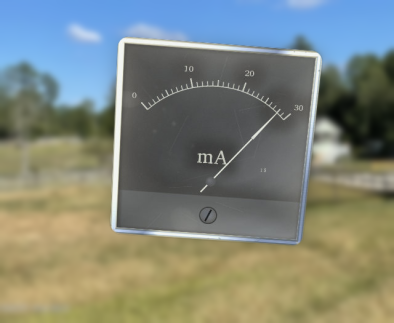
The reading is 28 mA
